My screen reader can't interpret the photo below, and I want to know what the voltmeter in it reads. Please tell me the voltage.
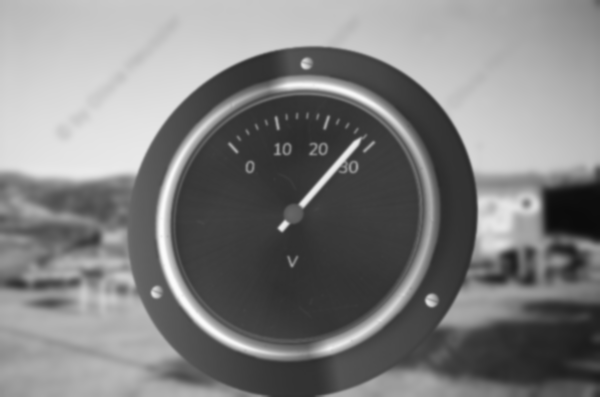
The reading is 28 V
